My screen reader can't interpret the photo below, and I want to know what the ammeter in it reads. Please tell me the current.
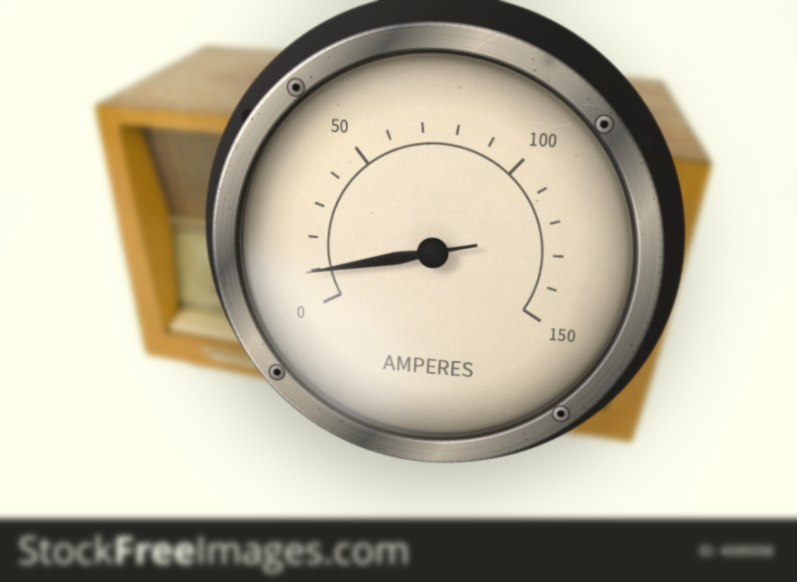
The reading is 10 A
